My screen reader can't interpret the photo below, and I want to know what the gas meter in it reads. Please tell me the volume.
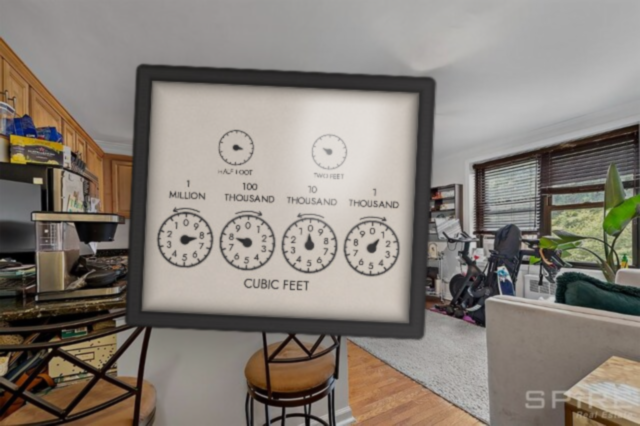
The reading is 780100 ft³
